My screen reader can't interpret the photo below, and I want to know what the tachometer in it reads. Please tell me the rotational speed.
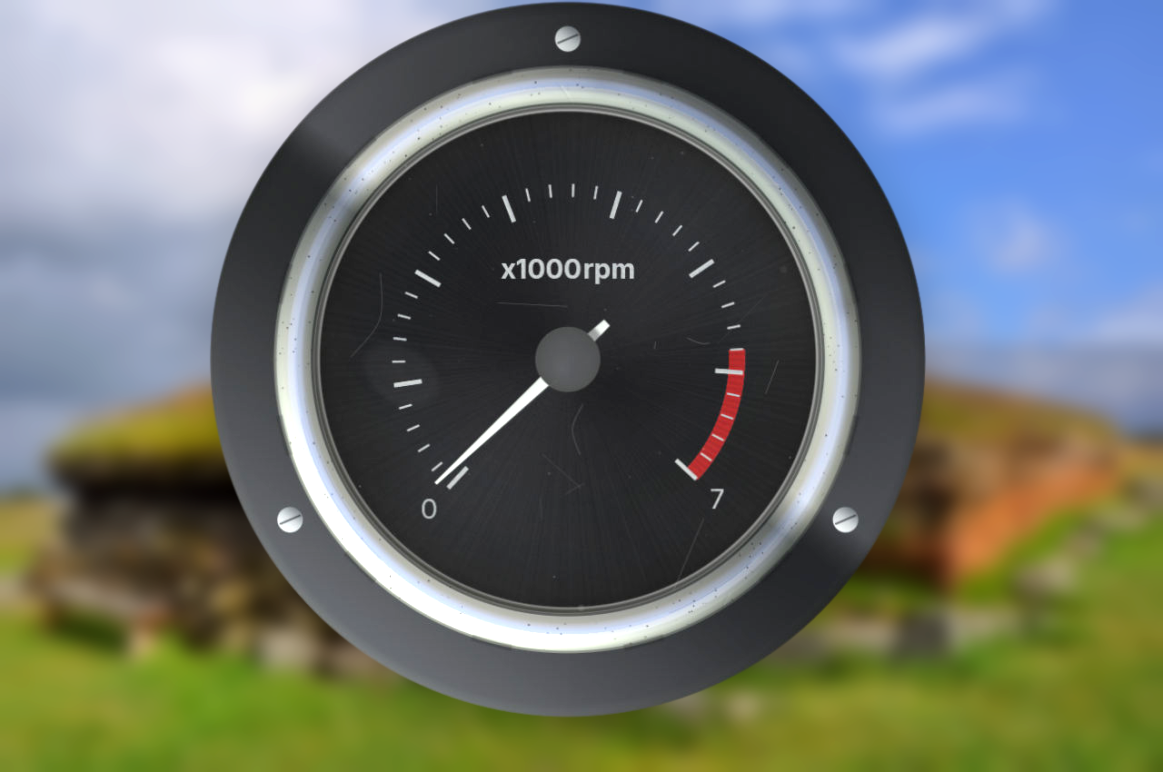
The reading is 100 rpm
